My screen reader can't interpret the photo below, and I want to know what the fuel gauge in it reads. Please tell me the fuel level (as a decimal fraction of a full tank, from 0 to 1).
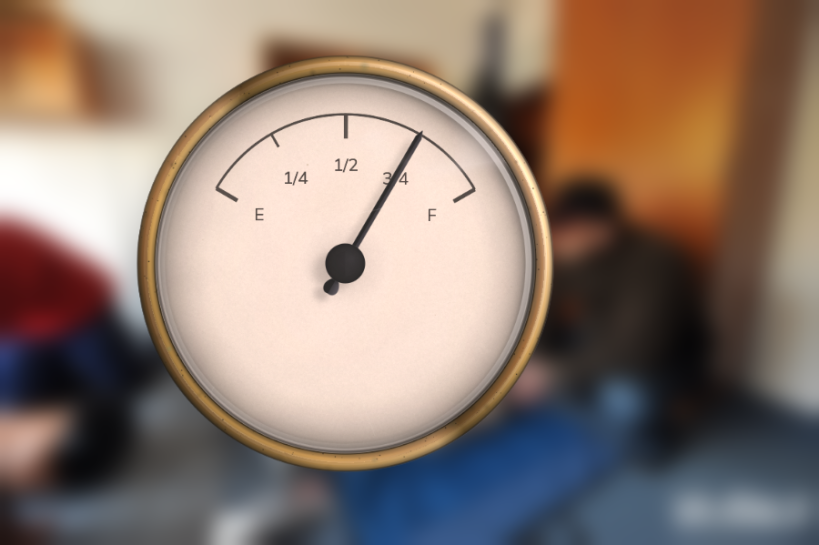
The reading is 0.75
